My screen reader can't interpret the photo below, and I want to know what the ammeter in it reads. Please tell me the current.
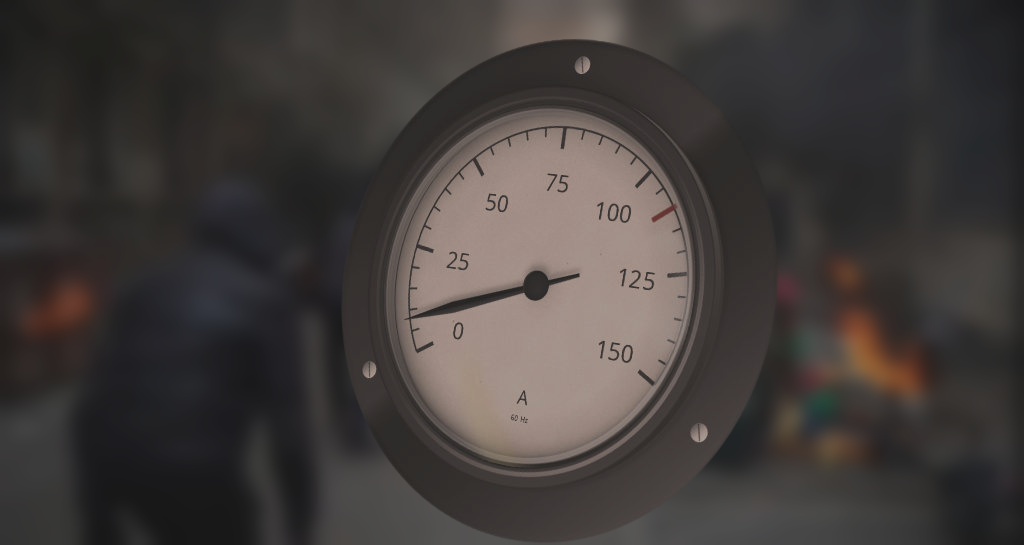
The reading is 7.5 A
